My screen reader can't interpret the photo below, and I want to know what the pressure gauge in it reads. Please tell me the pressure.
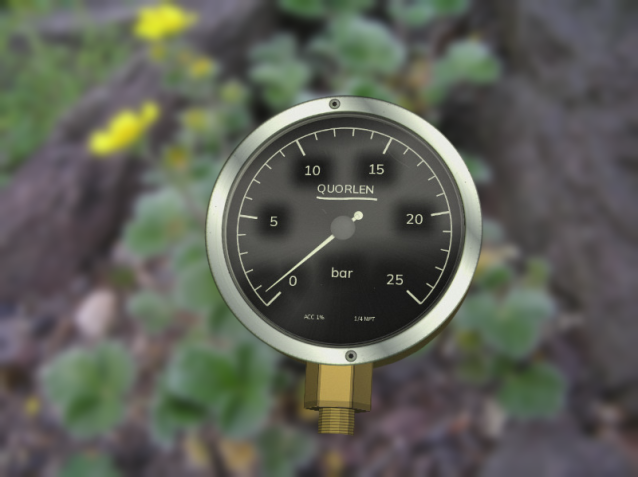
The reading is 0.5 bar
